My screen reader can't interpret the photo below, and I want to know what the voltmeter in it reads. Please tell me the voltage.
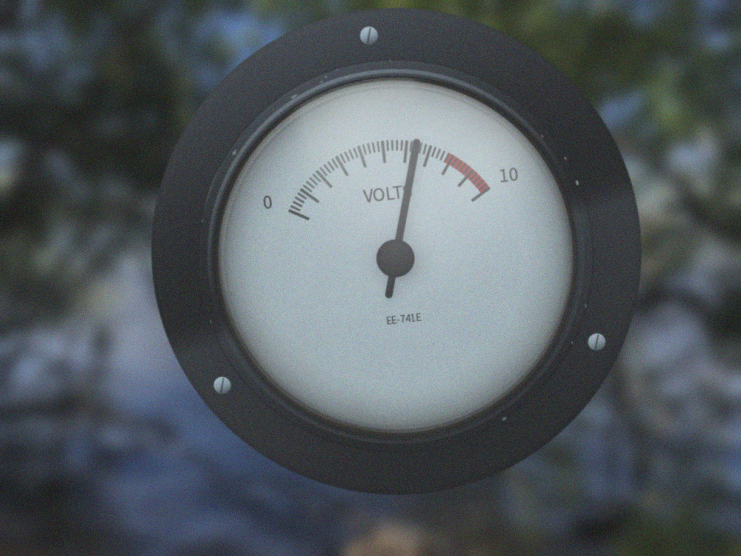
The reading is 6.4 V
